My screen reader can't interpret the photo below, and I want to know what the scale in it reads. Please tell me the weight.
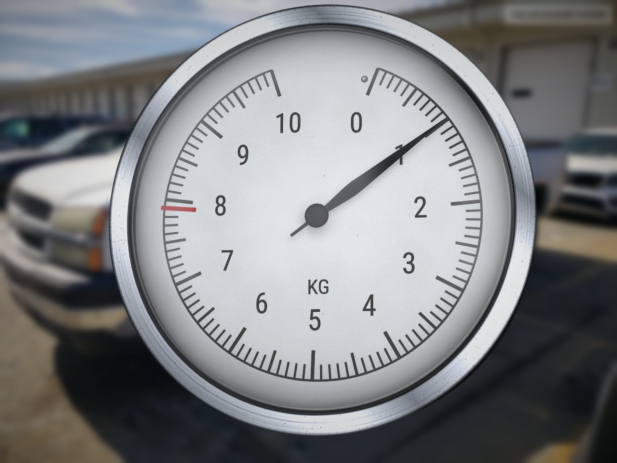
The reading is 1 kg
